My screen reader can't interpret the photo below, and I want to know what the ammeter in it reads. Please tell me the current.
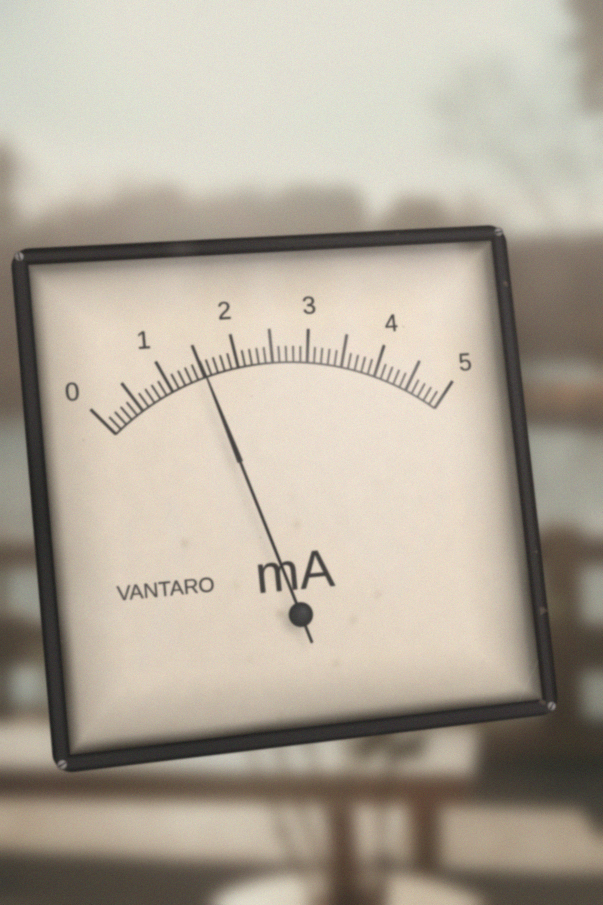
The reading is 1.5 mA
